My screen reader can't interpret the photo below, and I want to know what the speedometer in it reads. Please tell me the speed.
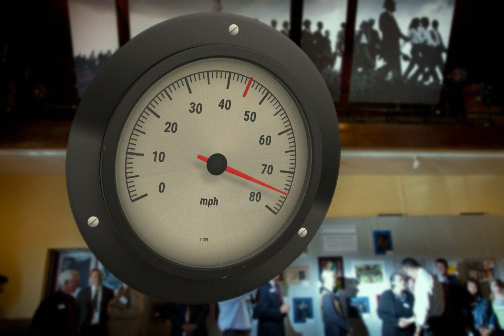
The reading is 75 mph
